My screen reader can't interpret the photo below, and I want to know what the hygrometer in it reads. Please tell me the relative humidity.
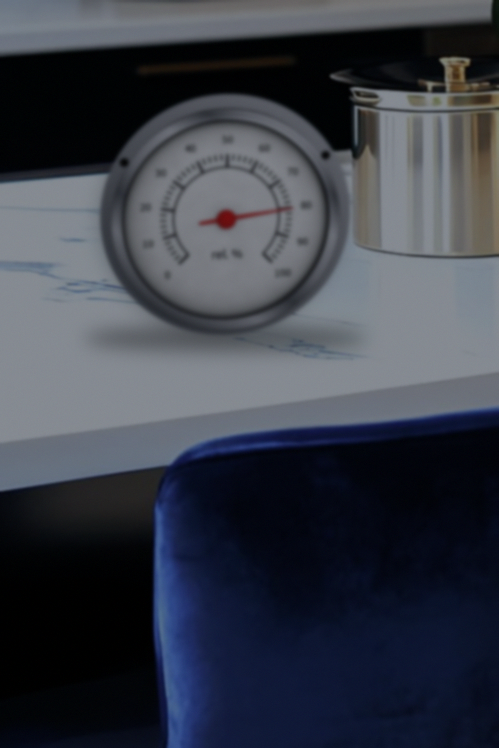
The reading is 80 %
